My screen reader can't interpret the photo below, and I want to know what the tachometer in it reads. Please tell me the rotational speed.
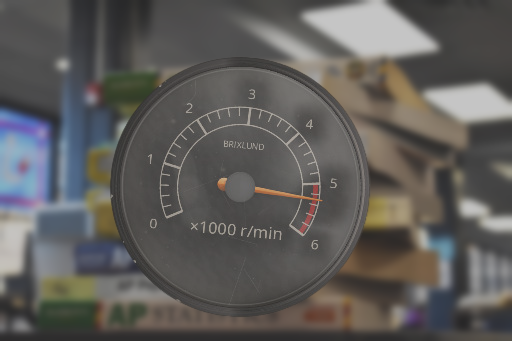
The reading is 5300 rpm
